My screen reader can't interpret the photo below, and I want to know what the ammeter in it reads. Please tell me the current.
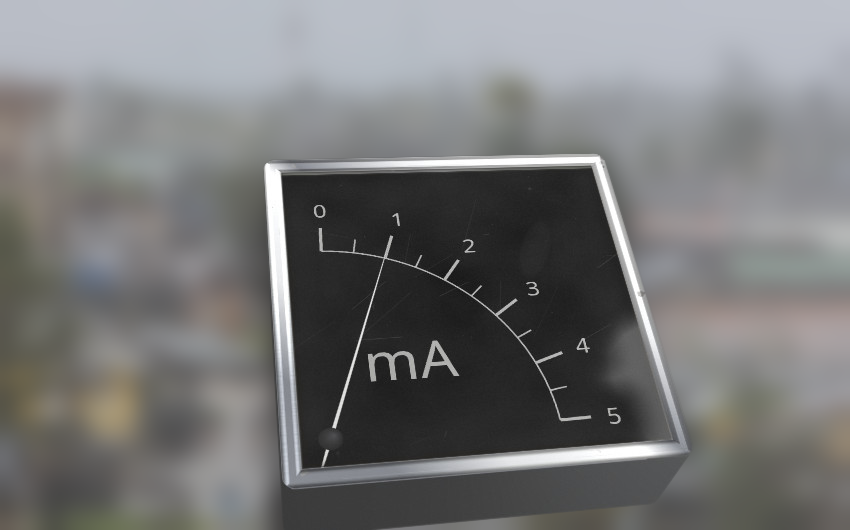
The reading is 1 mA
